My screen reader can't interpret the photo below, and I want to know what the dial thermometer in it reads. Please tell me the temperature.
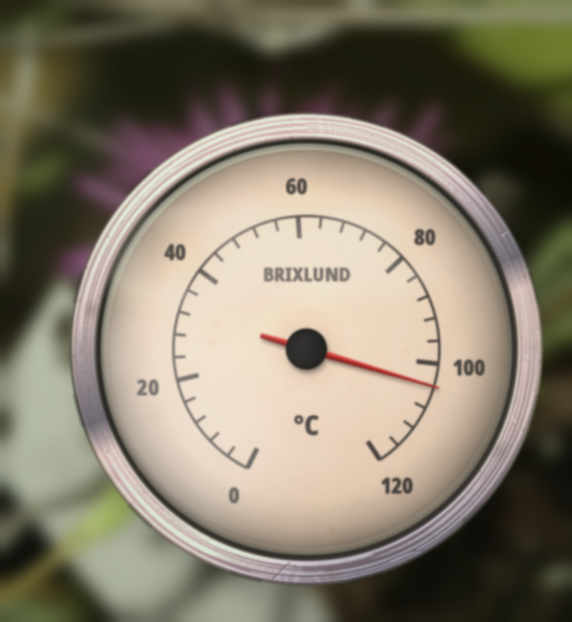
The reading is 104 °C
